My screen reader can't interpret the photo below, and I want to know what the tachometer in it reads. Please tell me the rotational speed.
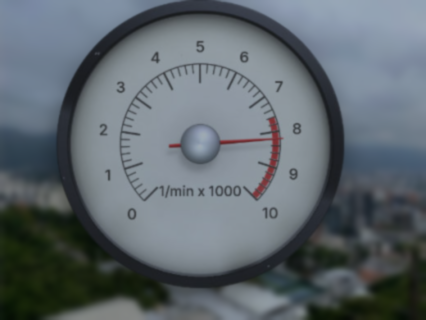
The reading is 8200 rpm
